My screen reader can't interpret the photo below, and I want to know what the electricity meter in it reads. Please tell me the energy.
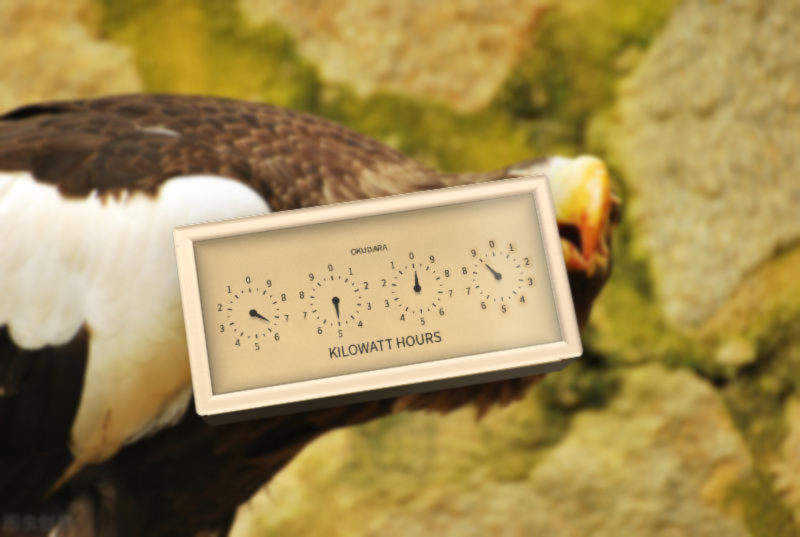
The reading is 6499 kWh
